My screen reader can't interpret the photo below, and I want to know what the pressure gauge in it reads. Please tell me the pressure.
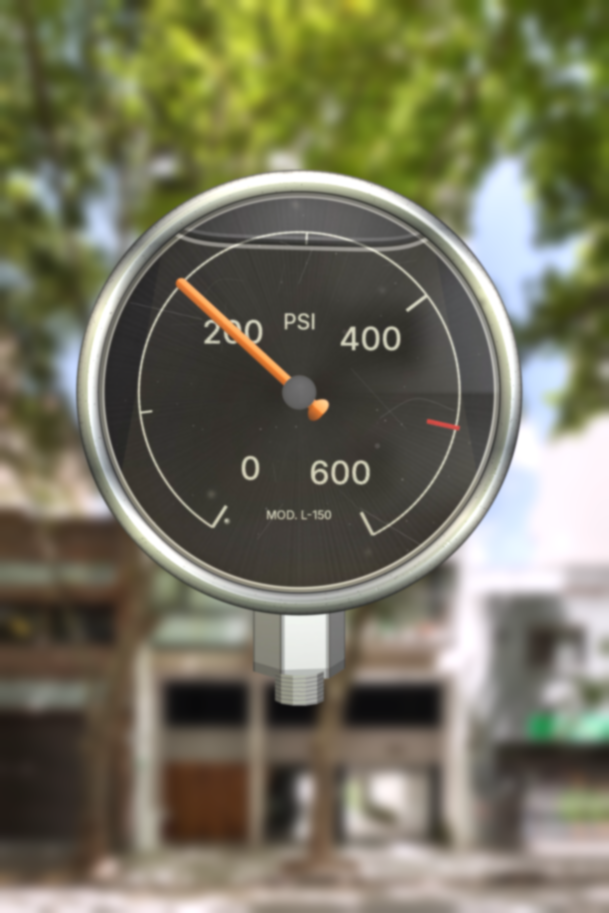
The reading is 200 psi
